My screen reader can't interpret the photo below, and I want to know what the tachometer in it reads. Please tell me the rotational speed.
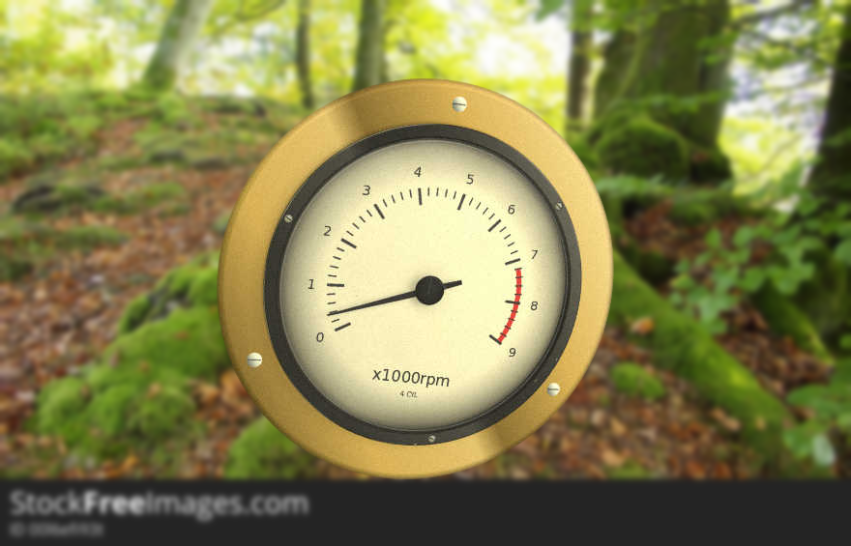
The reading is 400 rpm
